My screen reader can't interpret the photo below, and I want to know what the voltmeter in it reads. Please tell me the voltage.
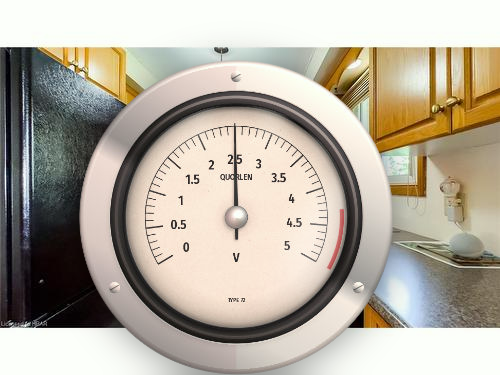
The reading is 2.5 V
